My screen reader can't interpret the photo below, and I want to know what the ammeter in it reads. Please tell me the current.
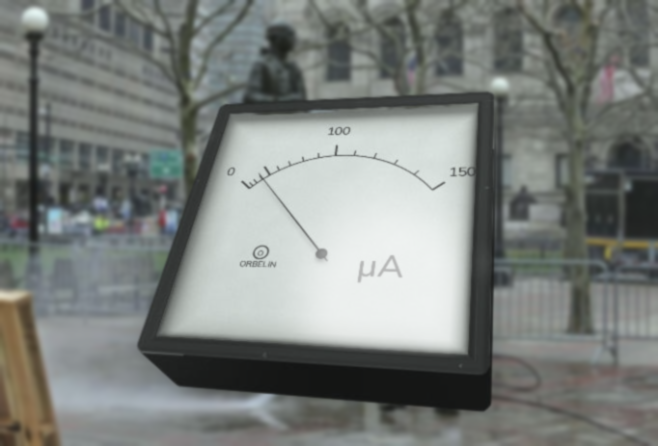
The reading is 40 µA
